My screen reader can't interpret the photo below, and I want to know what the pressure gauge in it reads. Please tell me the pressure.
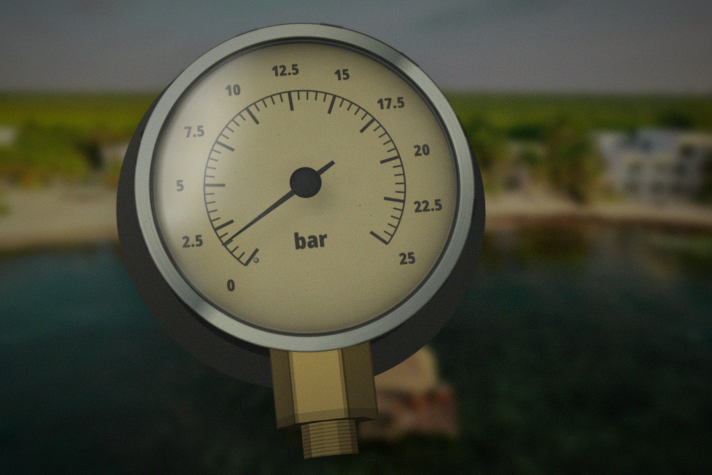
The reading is 1.5 bar
